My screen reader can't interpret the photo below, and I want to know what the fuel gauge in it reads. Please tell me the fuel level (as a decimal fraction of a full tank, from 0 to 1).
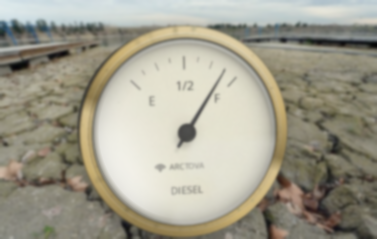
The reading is 0.875
